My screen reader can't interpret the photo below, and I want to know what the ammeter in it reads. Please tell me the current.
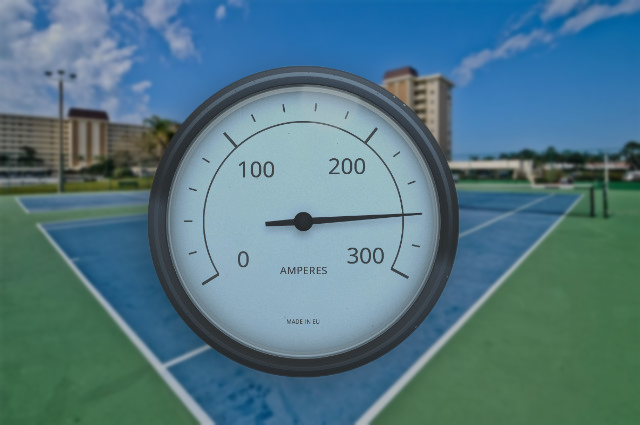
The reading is 260 A
